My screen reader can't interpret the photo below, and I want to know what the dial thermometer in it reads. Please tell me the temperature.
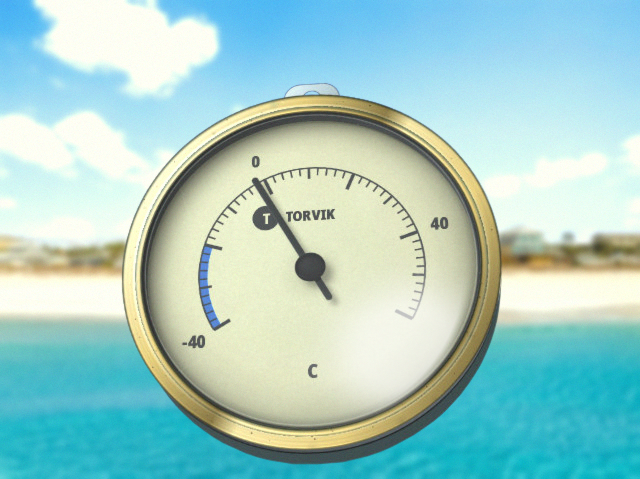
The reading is -2 °C
